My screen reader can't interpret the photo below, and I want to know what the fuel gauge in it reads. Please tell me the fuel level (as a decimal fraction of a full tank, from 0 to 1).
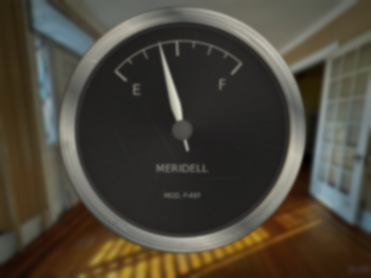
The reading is 0.375
